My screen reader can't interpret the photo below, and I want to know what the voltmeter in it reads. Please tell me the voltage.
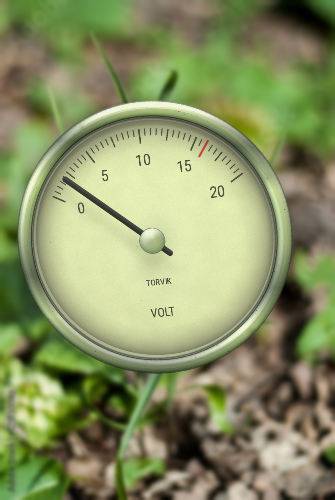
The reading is 2 V
